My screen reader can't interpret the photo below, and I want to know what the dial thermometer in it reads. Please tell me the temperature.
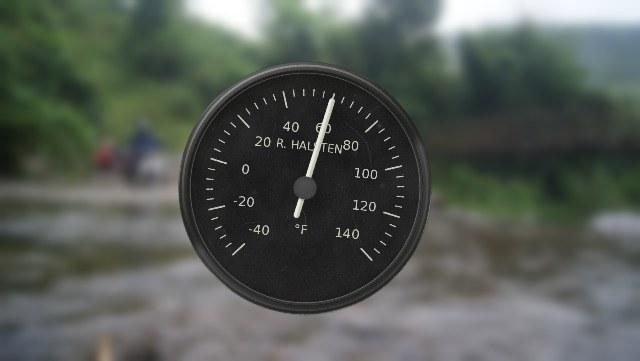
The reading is 60 °F
